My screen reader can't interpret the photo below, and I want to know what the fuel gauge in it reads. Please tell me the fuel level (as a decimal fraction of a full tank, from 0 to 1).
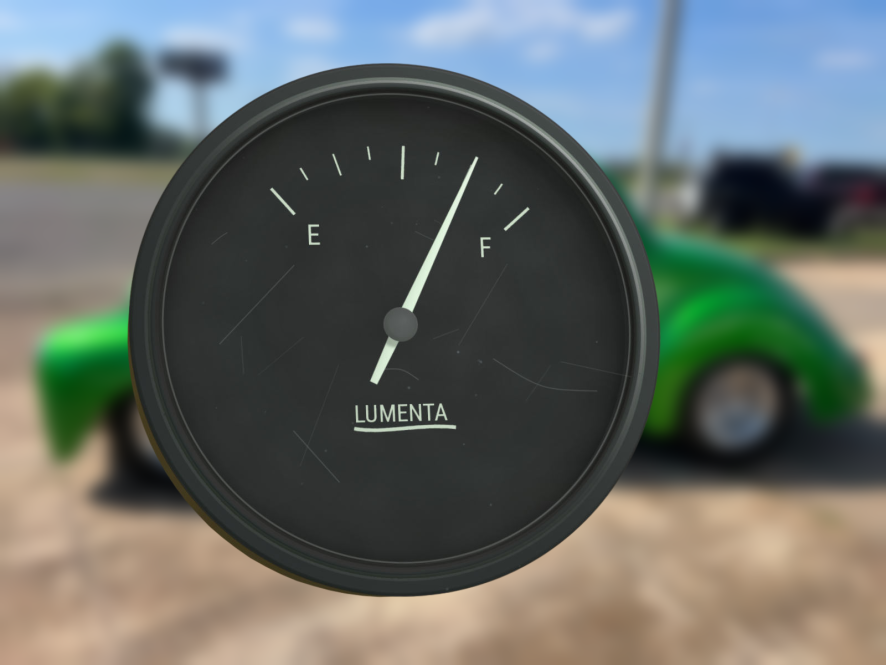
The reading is 0.75
